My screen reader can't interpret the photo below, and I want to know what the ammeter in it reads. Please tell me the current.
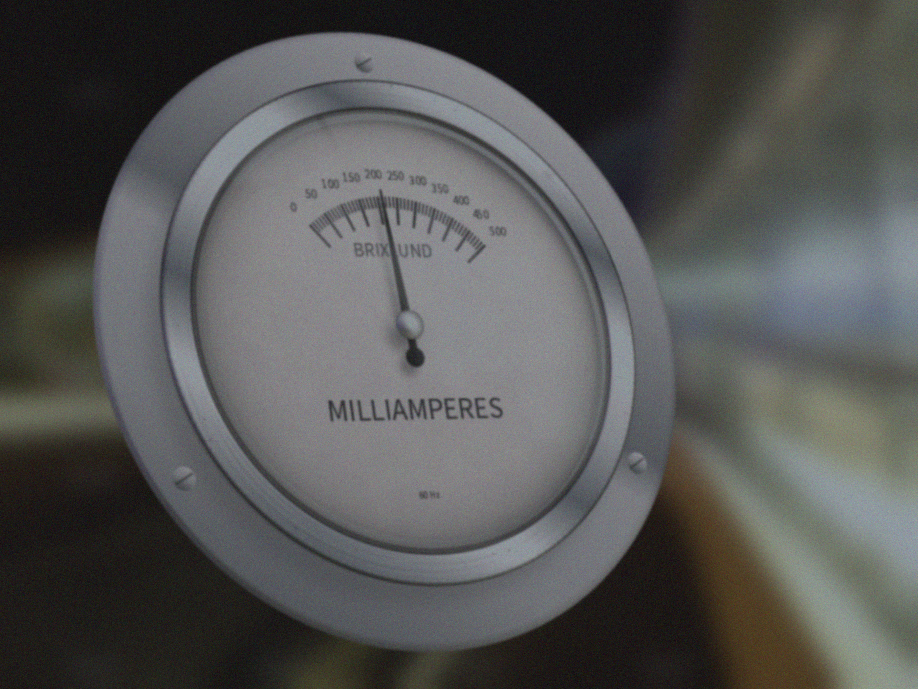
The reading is 200 mA
